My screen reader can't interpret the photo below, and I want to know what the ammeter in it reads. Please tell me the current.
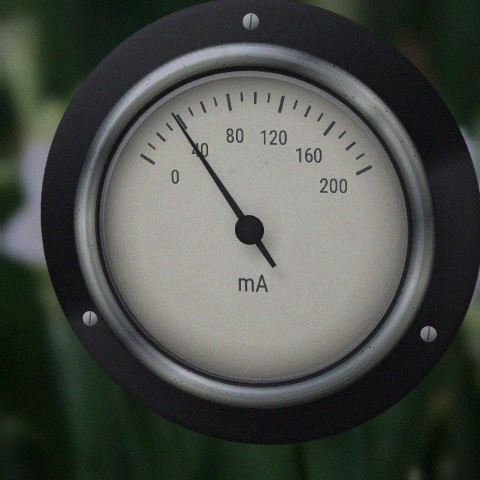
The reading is 40 mA
